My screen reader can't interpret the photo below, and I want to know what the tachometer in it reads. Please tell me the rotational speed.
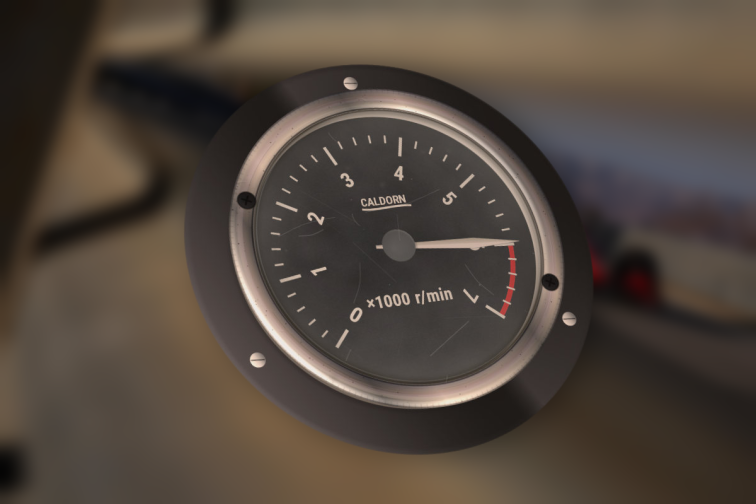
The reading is 6000 rpm
